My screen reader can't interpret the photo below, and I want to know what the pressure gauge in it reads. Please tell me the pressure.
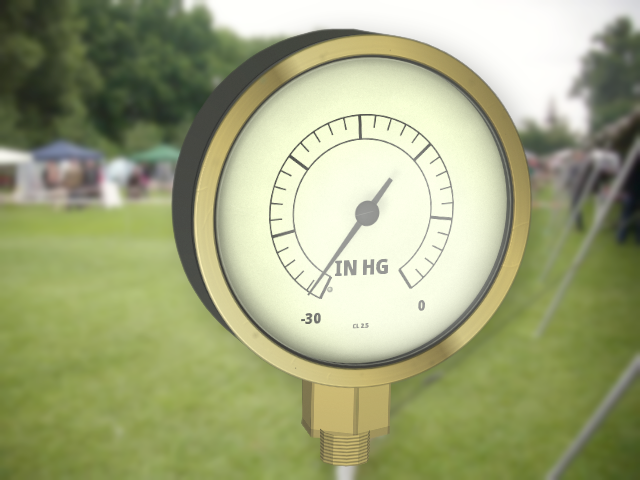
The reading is -29 inHg
